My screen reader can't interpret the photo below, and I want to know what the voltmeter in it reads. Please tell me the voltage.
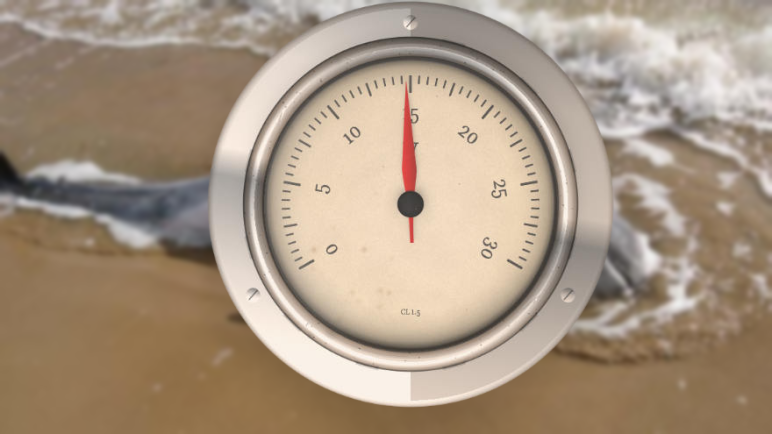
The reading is 14.75 V
